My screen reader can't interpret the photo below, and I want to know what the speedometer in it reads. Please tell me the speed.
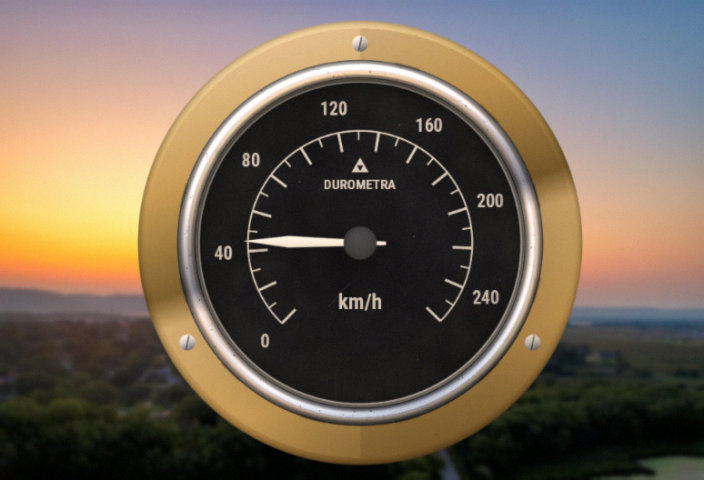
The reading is 45 km/h
